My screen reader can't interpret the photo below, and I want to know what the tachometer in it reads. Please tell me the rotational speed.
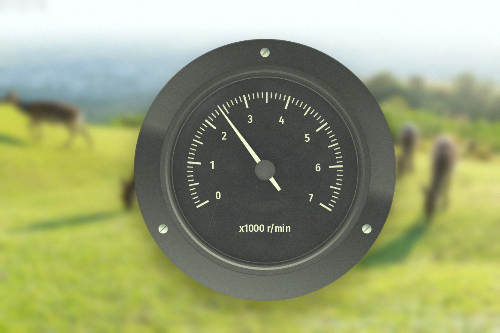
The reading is 2400 rpm
